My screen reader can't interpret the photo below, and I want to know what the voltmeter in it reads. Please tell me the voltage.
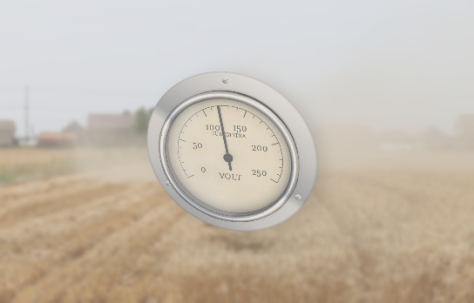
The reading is 120 V
